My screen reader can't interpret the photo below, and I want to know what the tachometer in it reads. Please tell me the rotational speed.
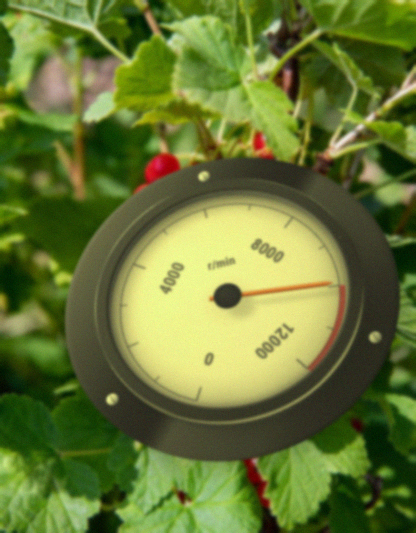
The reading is 10000 rpm
